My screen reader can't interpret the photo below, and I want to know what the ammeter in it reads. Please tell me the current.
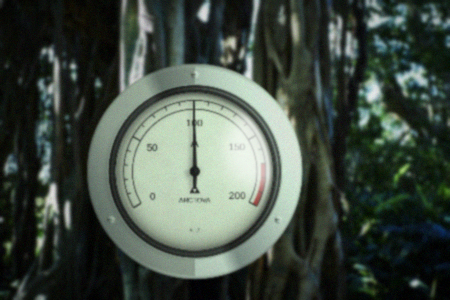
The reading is 100 A
